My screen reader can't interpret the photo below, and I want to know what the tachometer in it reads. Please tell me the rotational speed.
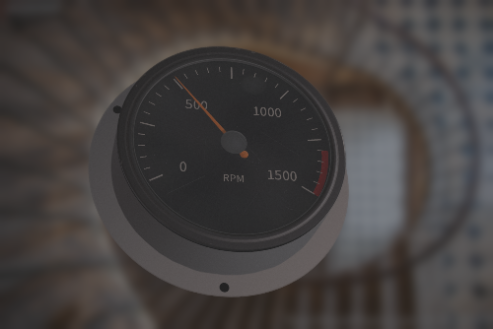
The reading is 500 rpm
